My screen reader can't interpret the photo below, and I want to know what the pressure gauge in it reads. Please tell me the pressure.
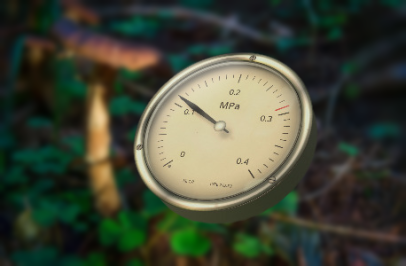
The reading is 0.11 MPa
